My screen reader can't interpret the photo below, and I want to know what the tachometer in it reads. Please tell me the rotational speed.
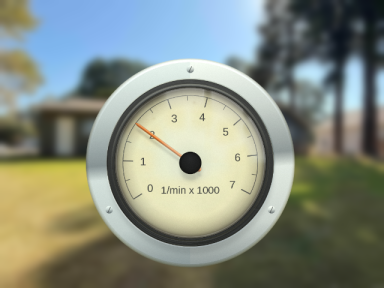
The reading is 2000 rpm
